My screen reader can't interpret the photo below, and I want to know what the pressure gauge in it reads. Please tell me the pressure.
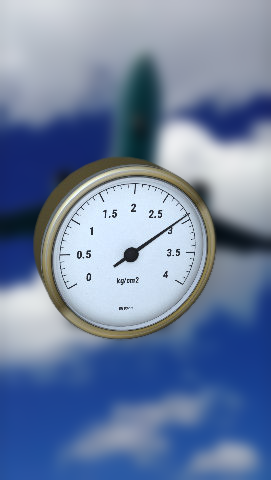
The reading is 2.9 kg/cm²
